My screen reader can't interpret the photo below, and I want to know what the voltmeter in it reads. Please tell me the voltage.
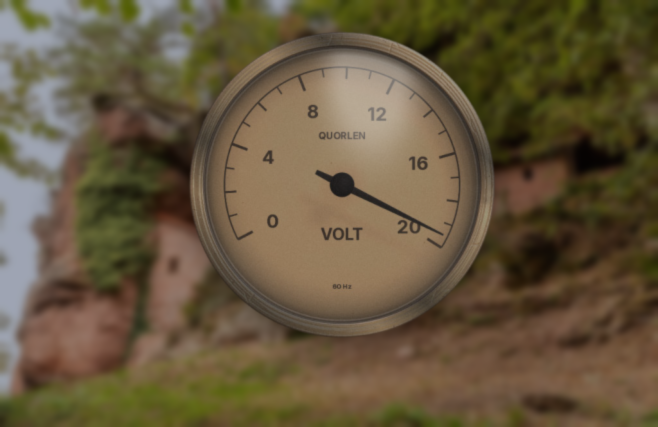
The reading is 19.5 V
